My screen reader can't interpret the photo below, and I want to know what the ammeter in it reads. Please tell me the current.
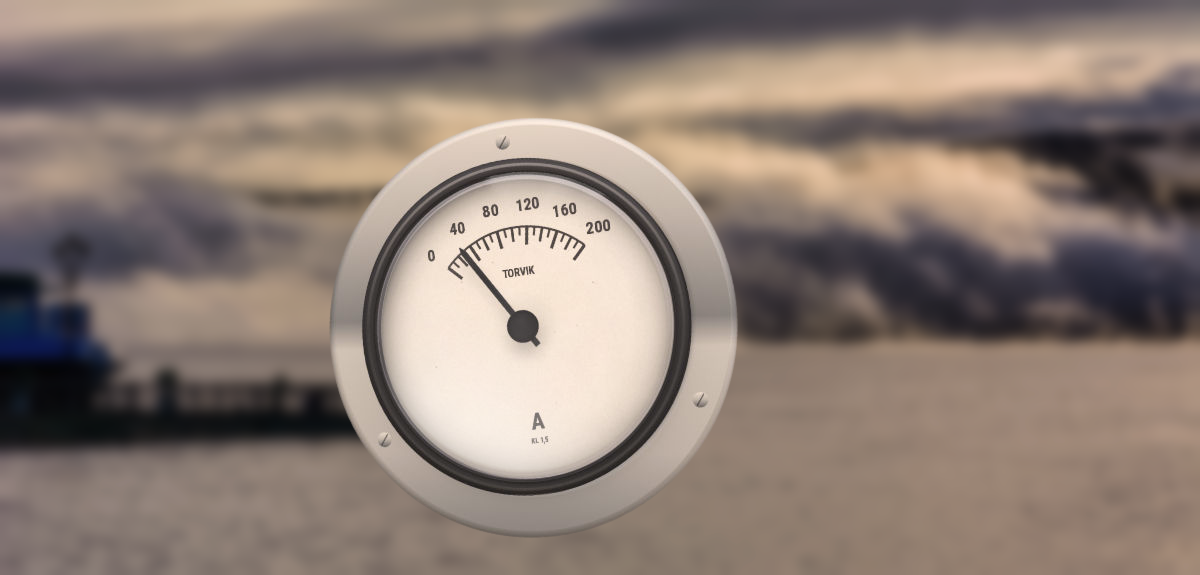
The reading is 30 A
